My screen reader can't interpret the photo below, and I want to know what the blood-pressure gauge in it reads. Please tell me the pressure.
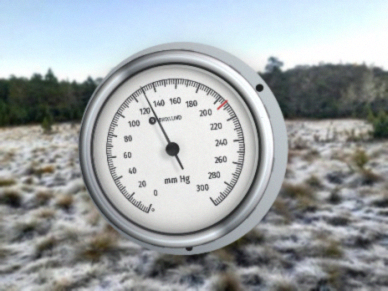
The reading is 130 mmHg
